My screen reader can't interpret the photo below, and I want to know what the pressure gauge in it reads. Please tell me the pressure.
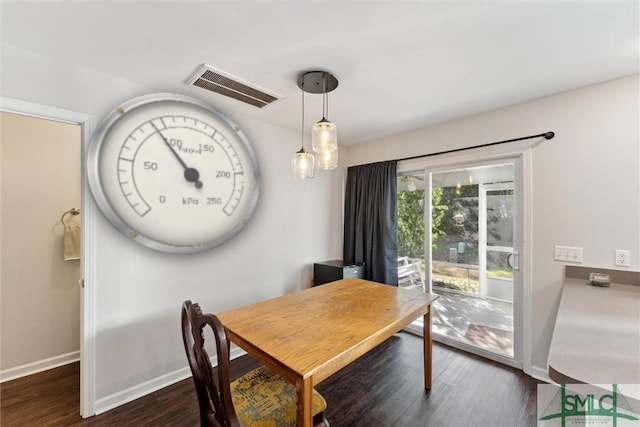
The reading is 90 kPa
